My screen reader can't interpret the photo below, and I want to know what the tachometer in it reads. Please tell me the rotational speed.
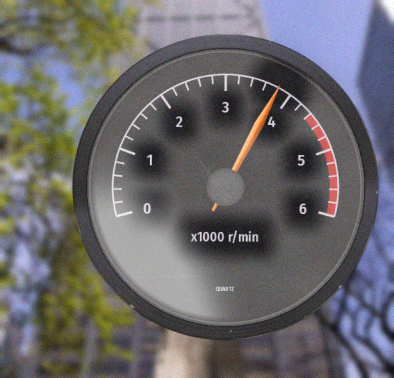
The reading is 3800 rpm
